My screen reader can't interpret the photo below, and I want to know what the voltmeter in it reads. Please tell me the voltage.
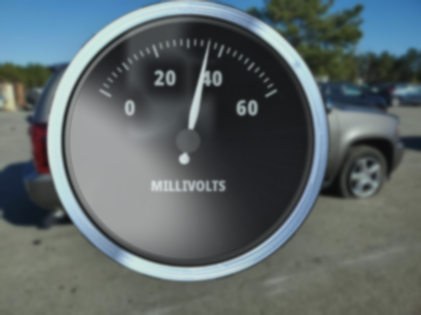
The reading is 36 mV
